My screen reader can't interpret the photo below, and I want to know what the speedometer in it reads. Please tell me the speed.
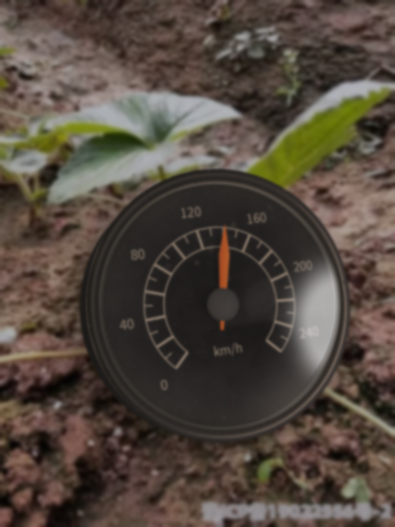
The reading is 140 km/h
